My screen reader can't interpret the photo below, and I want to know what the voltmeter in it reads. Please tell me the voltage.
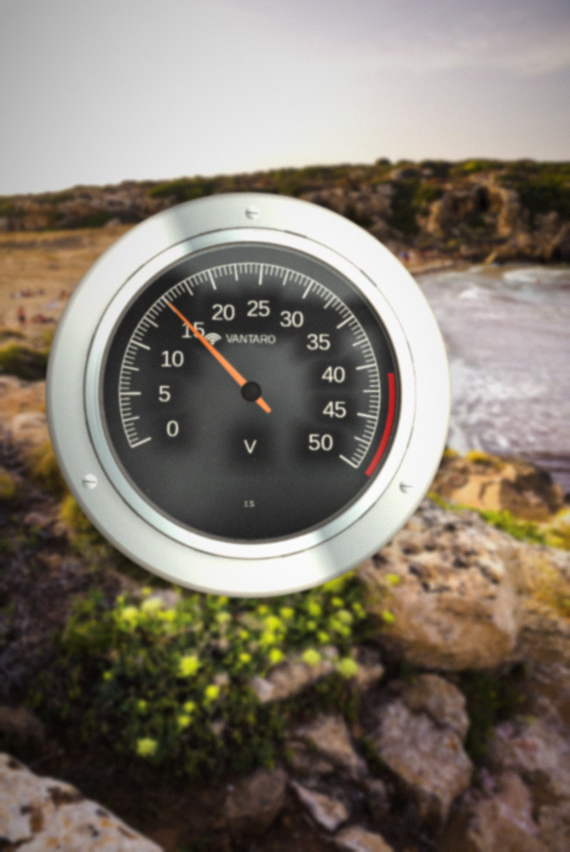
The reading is 15 V
